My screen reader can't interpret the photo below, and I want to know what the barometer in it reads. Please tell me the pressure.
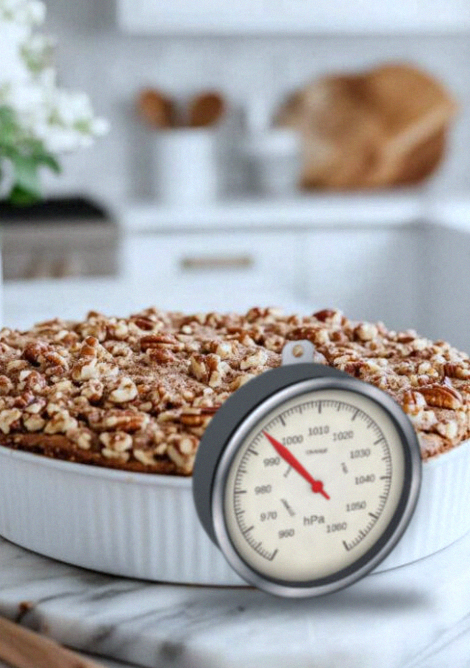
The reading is 995 hPa
